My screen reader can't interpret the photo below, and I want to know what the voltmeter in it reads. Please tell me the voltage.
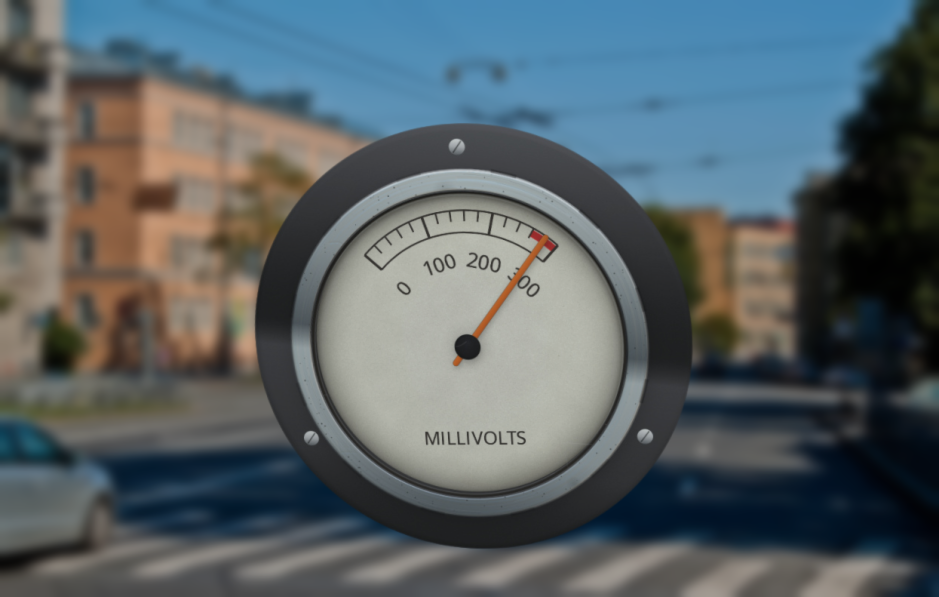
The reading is 280 mV
